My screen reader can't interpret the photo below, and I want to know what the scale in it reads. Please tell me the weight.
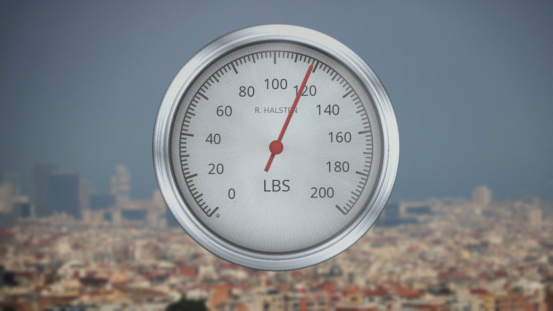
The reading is 118 lb
